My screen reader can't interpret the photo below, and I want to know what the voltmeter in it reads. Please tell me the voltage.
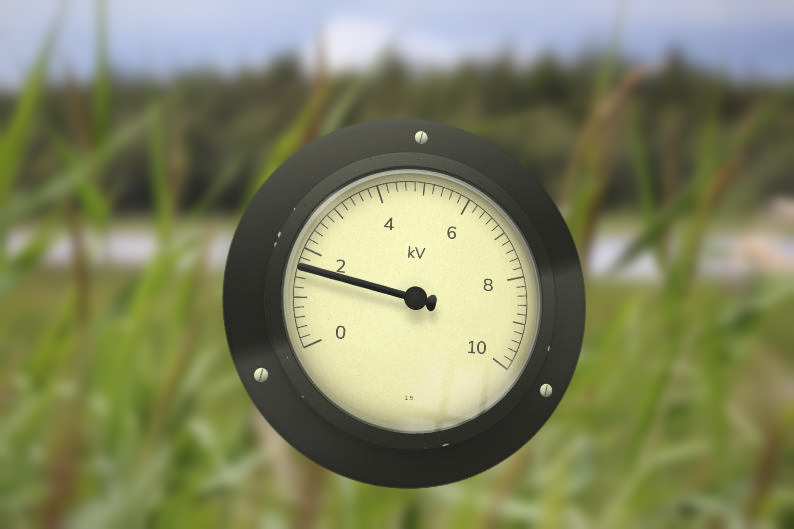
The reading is 1.6 kV
